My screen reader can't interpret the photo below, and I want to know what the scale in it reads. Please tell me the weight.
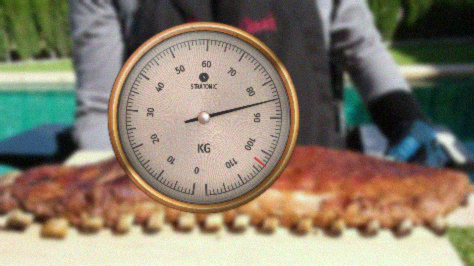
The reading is 85 kg
